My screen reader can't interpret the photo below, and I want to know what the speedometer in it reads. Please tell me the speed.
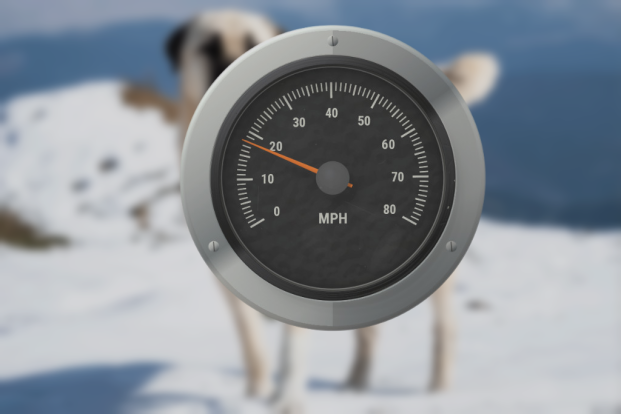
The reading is 18 mph
